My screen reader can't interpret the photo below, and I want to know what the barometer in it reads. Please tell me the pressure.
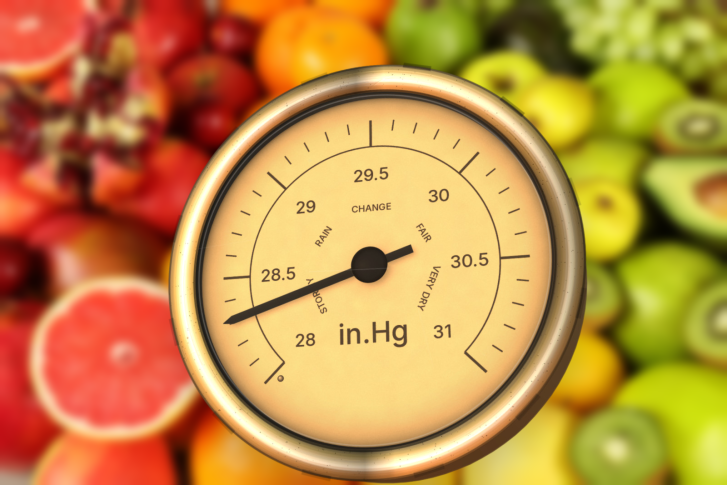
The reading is 28.3 inHg
